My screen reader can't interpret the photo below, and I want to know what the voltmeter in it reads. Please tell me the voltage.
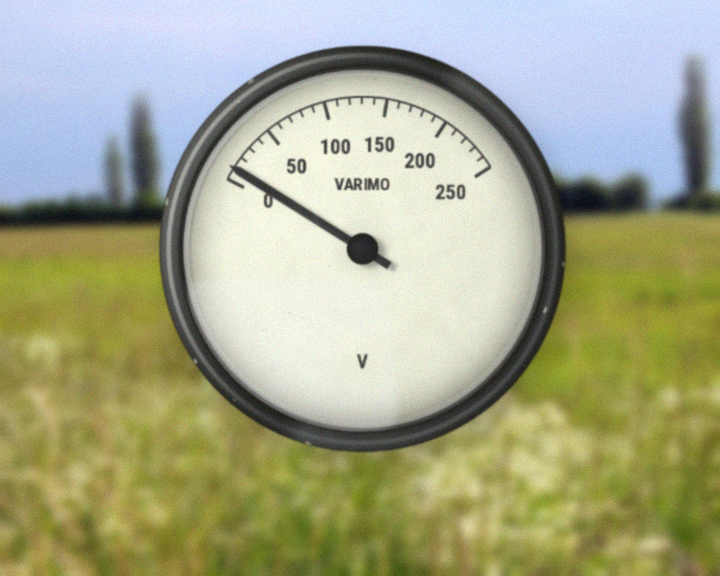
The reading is 10 V
